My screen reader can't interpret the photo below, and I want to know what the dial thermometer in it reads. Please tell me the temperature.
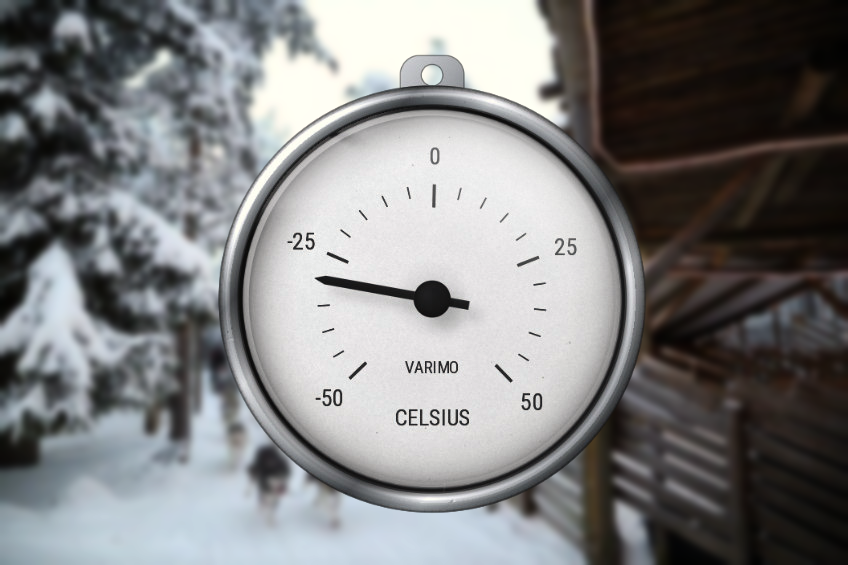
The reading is -30 °C
